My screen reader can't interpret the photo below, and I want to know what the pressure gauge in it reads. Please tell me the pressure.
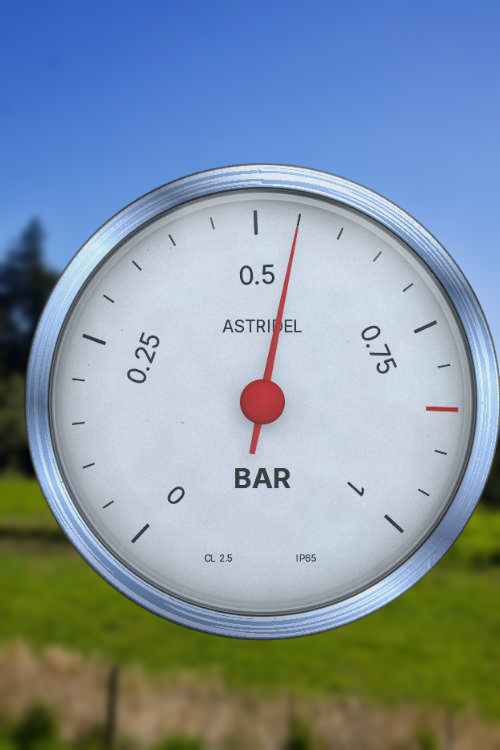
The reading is 0.55 bar
